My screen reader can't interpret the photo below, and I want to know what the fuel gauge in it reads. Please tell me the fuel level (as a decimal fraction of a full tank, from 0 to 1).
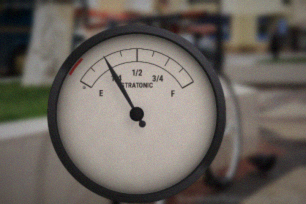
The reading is 0.25
